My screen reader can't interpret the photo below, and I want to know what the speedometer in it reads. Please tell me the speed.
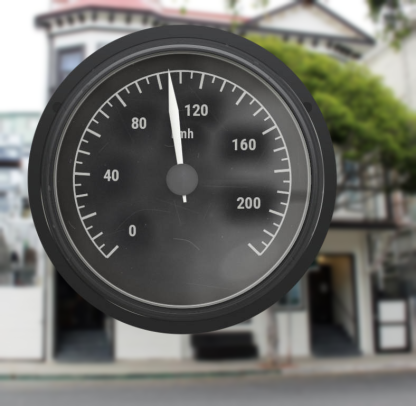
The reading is 105 km/h
